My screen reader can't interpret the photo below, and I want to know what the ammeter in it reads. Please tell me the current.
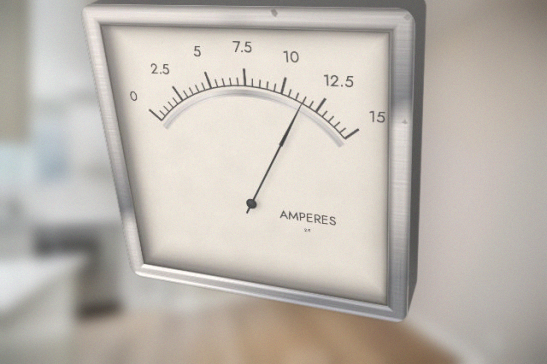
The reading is 11.5 A
